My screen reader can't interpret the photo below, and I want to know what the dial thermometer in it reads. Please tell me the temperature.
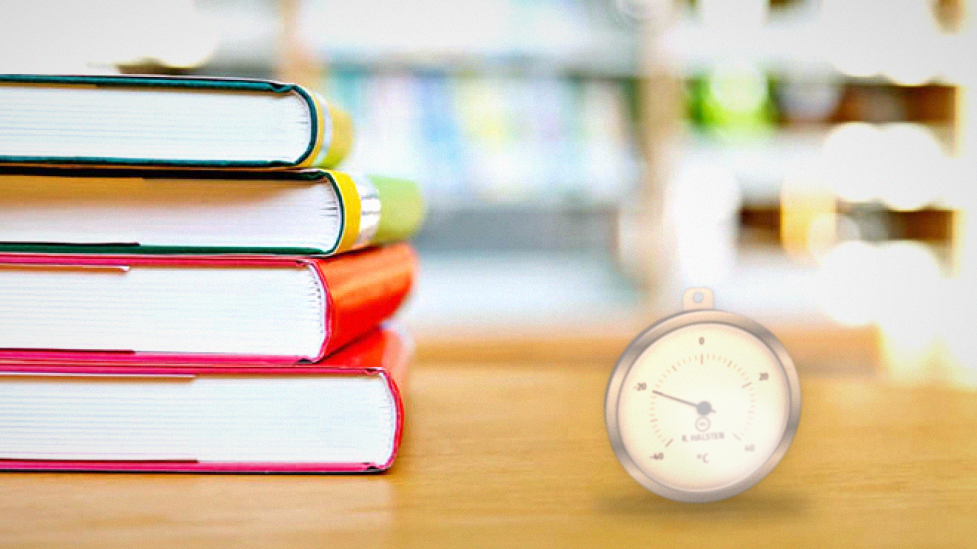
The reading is -20 °C
